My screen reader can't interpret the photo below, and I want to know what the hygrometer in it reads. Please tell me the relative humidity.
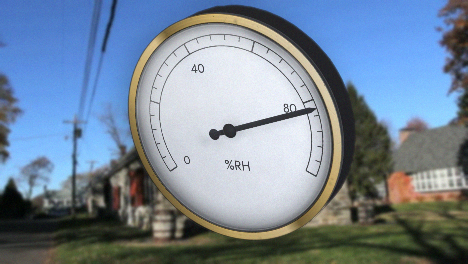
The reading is 82 %
